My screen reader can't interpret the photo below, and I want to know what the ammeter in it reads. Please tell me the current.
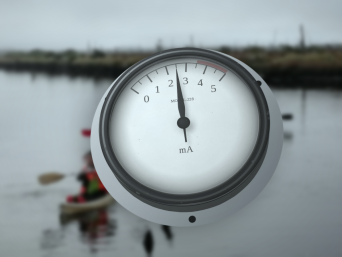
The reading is 2.5 mA
